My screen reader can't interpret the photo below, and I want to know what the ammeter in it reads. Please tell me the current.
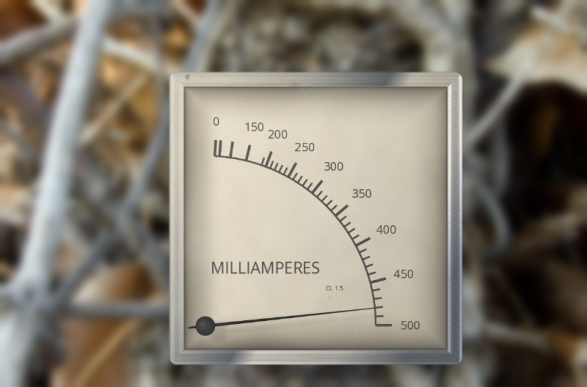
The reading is 480 mA
